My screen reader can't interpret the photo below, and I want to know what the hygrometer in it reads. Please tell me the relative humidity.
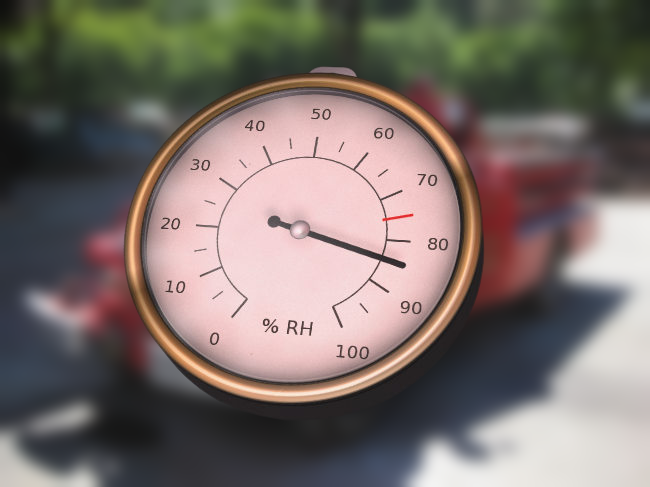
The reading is 85 %
